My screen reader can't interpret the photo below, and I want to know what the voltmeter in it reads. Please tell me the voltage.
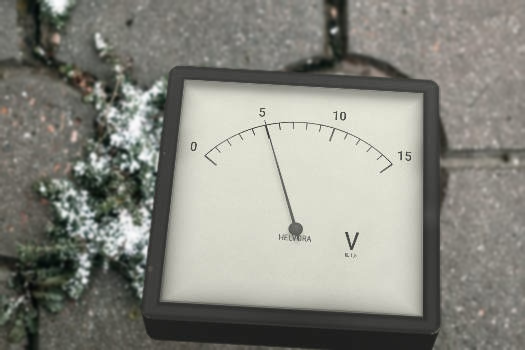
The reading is 5 V
